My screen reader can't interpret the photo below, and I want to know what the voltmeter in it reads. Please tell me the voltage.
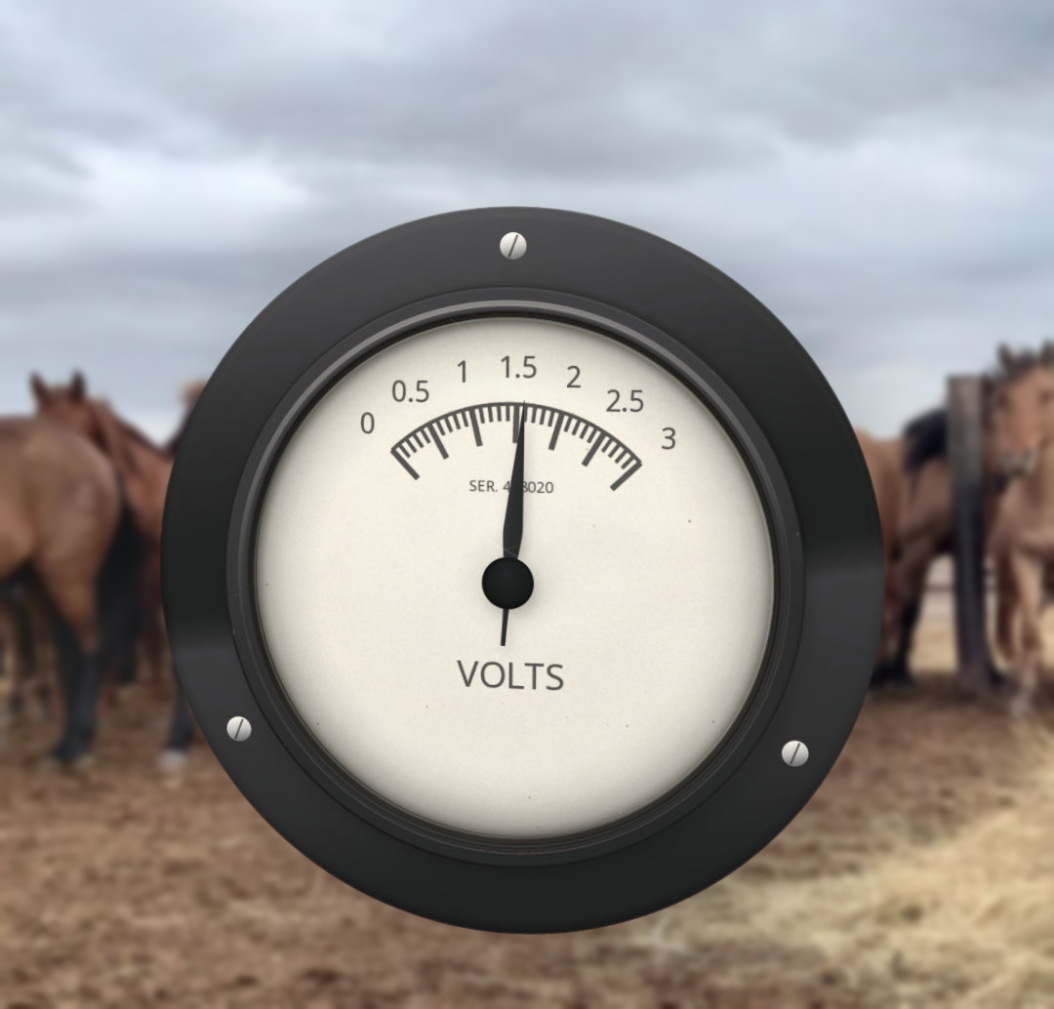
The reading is 1.6 V
